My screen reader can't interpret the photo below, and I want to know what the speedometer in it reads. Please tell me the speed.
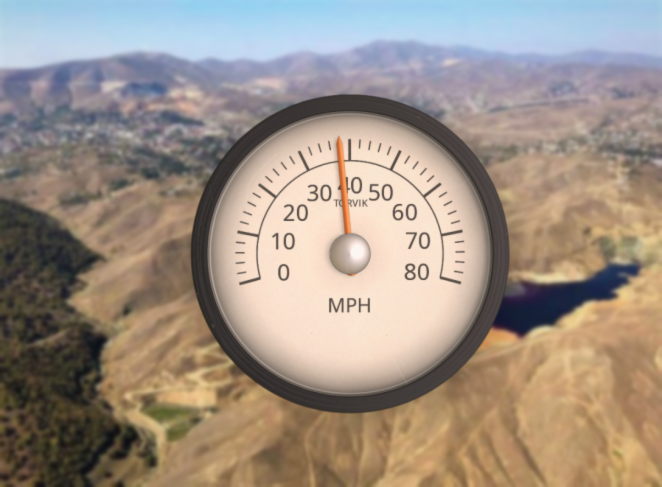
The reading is 38 mph
